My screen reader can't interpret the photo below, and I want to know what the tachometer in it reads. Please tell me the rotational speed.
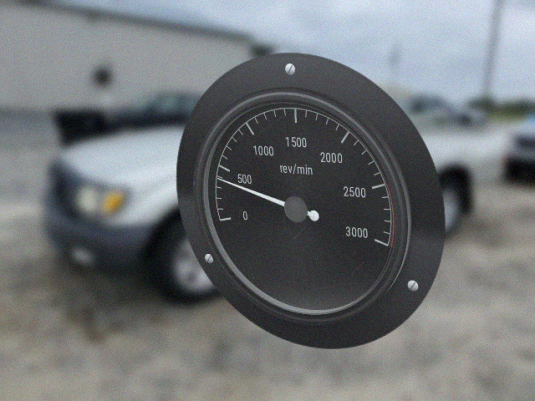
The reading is 400 rpm
